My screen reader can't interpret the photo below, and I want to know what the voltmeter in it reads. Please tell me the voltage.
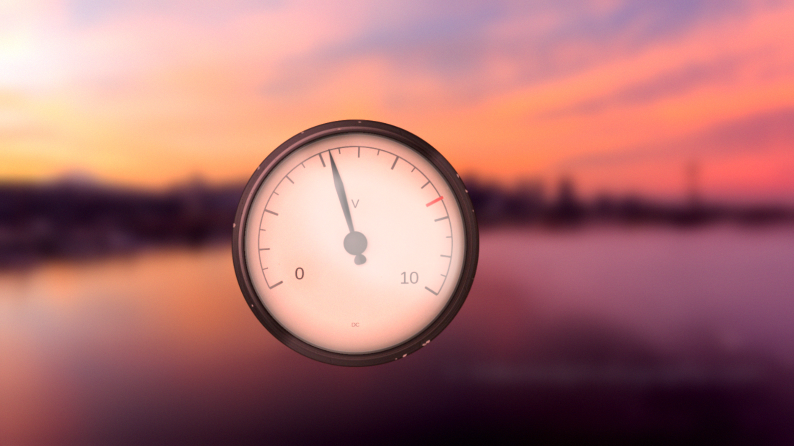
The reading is 4.25 V
